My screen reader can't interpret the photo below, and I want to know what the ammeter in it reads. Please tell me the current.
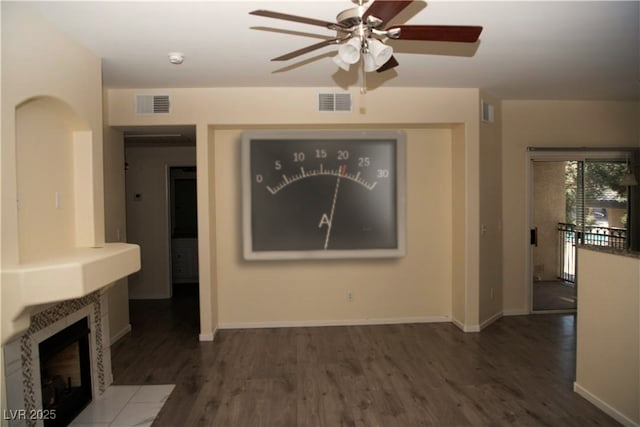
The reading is 20 A
